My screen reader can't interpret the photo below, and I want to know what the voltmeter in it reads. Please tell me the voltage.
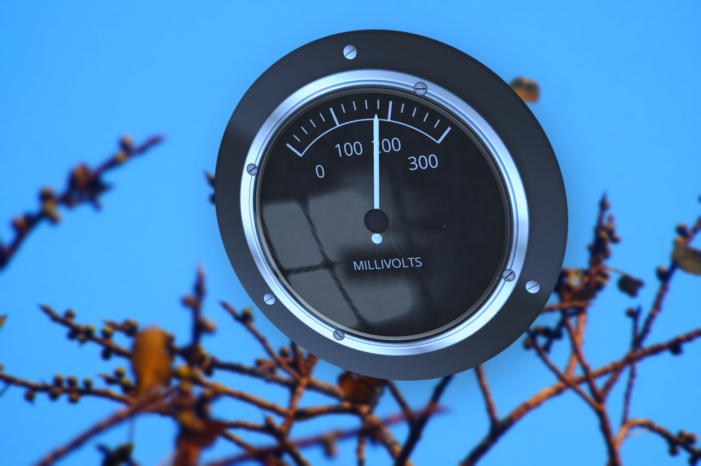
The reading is 180 mV
